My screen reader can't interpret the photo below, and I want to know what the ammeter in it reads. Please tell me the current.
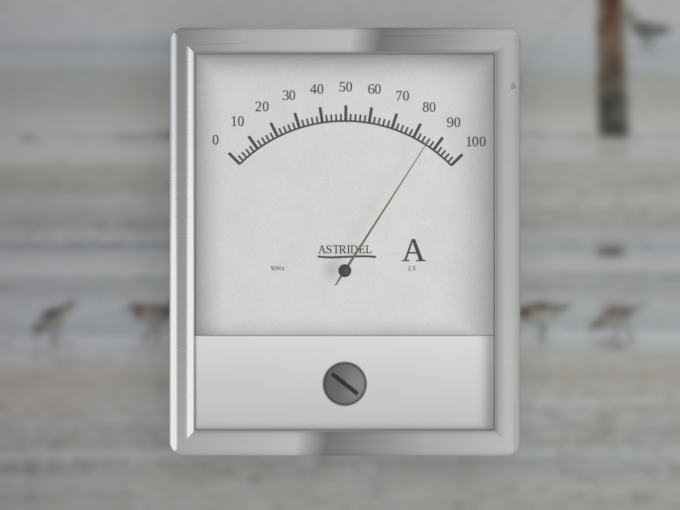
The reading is 86 A
